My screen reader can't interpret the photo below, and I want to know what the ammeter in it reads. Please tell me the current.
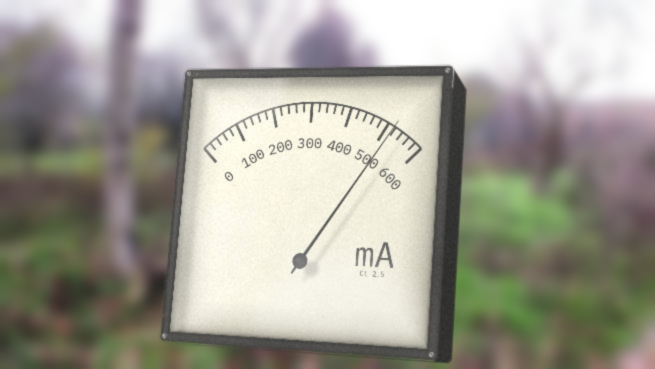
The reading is 520 mA
